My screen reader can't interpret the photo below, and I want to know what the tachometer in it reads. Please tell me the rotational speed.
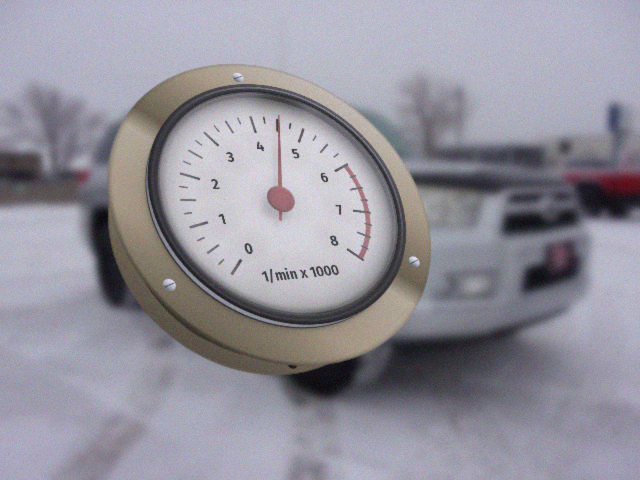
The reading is 4500 rpm
